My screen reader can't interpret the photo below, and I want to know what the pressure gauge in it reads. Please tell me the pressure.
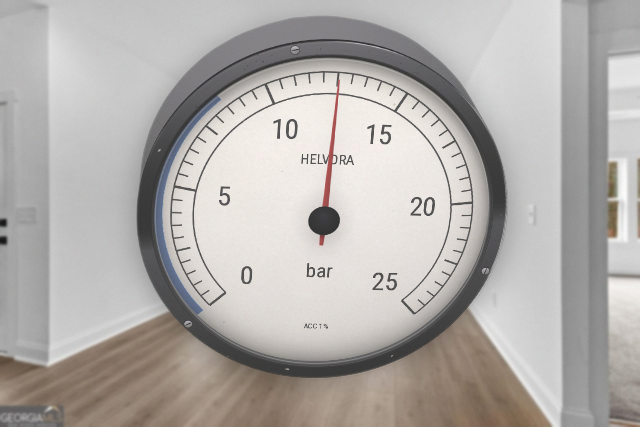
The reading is 12.5 bar
